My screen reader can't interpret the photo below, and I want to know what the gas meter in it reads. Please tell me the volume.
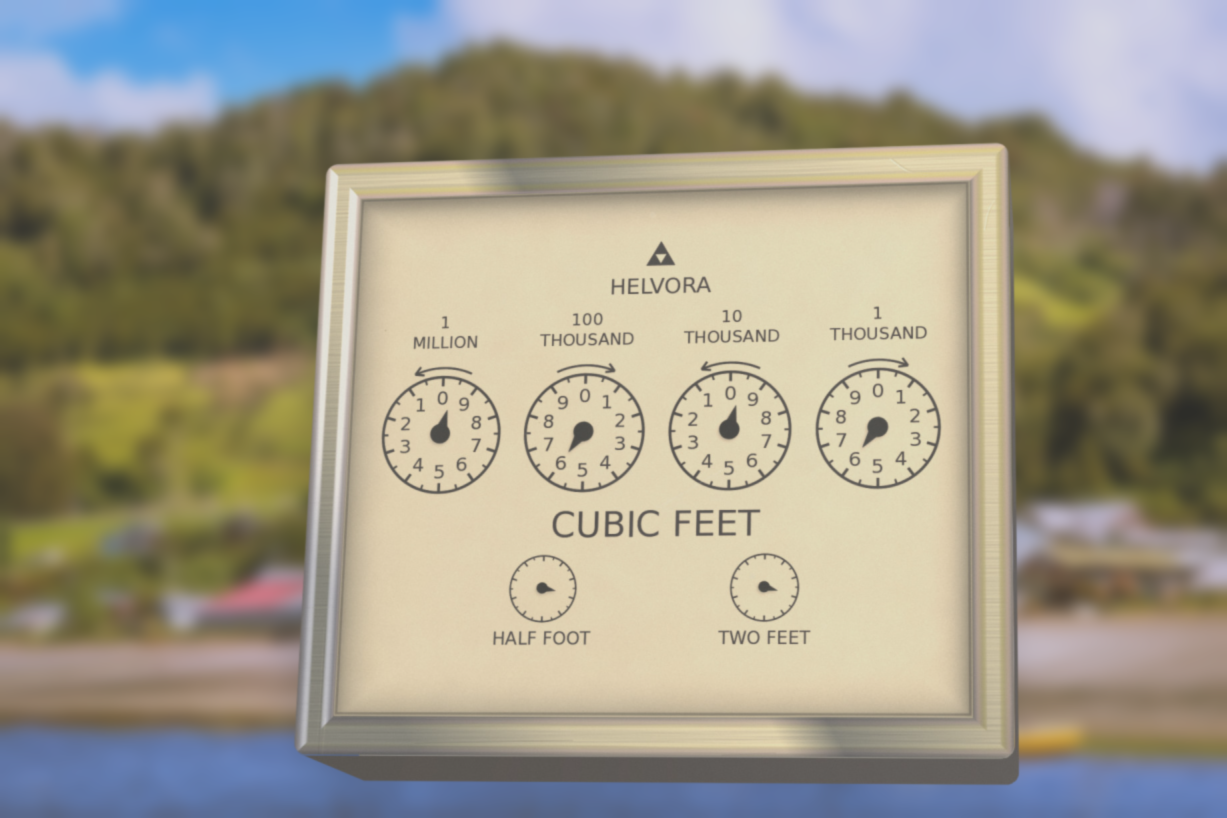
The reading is 959600 ft³
